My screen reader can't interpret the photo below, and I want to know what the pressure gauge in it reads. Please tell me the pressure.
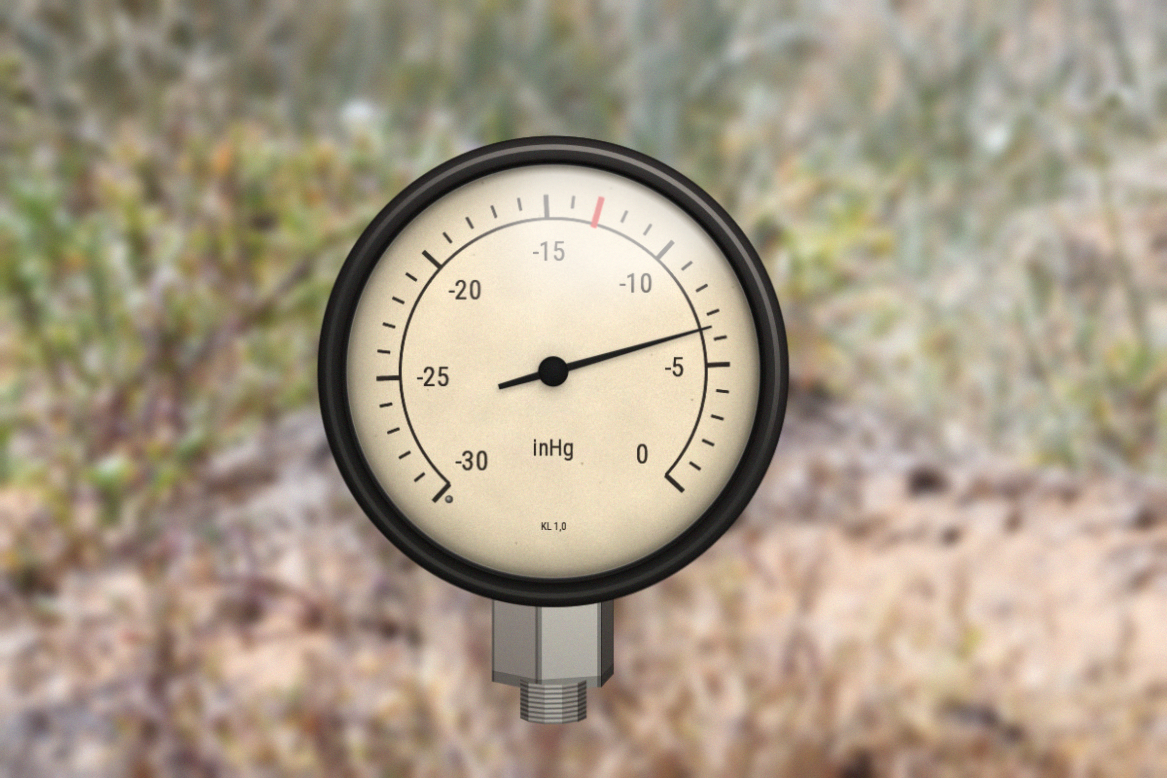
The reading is -6.5 inHg
